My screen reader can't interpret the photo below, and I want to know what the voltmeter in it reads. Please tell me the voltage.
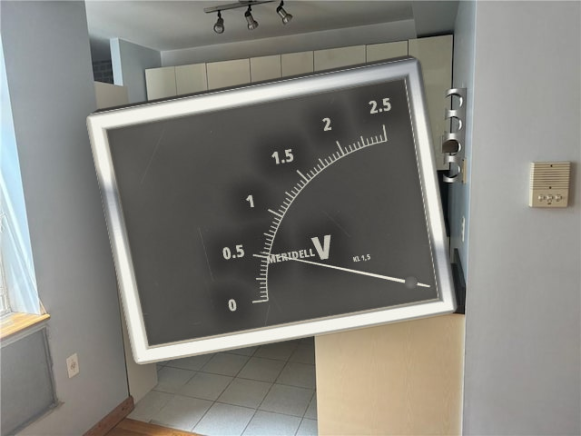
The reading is 0.55 V
